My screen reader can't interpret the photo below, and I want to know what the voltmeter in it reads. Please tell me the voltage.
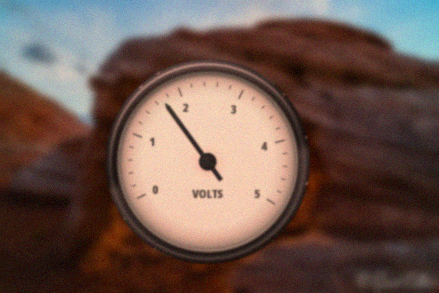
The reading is 1.7 V
